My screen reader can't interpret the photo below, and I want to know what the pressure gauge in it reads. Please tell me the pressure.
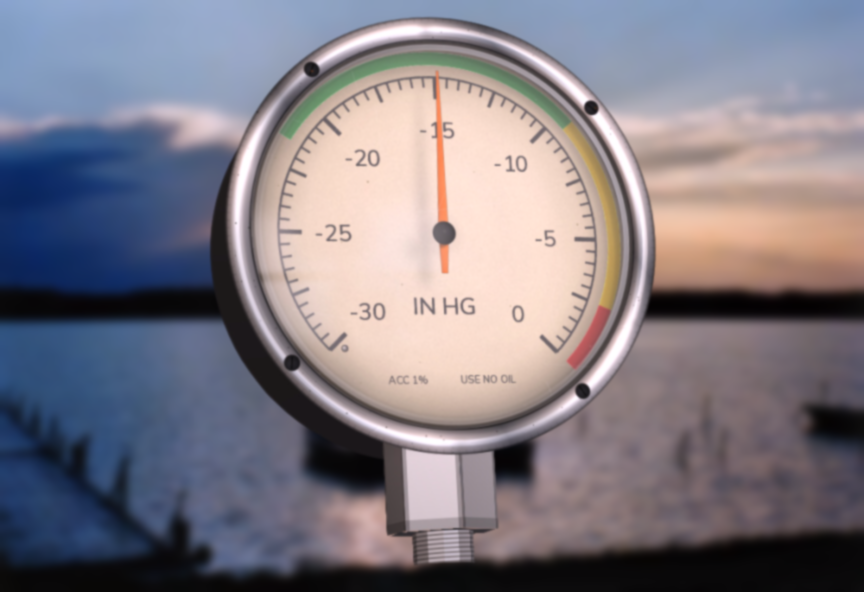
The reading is -15 inHg
